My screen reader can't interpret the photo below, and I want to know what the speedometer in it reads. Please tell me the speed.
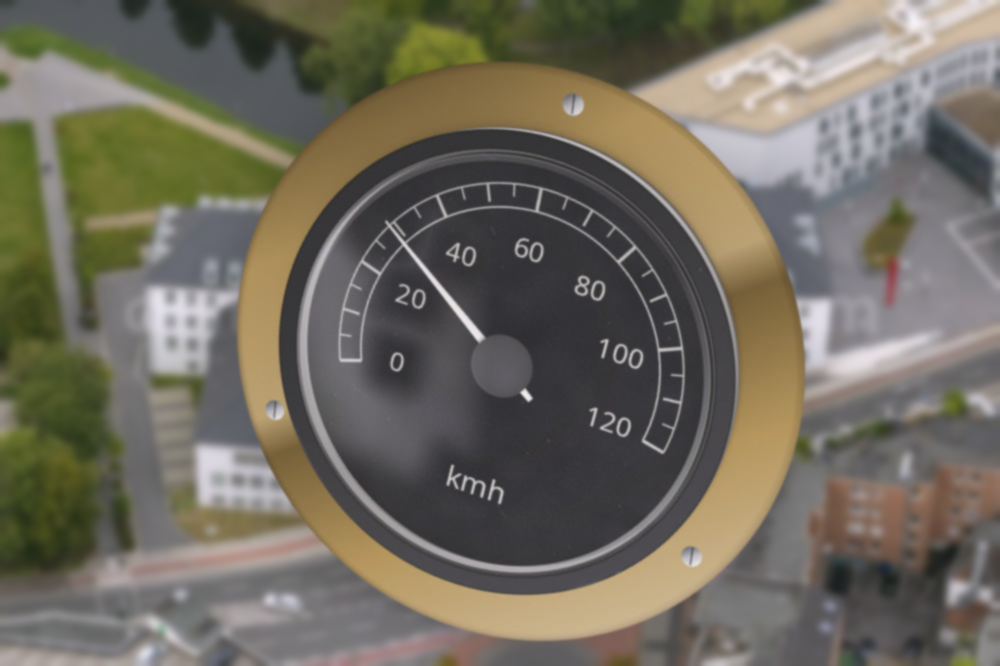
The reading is 30 km/h
